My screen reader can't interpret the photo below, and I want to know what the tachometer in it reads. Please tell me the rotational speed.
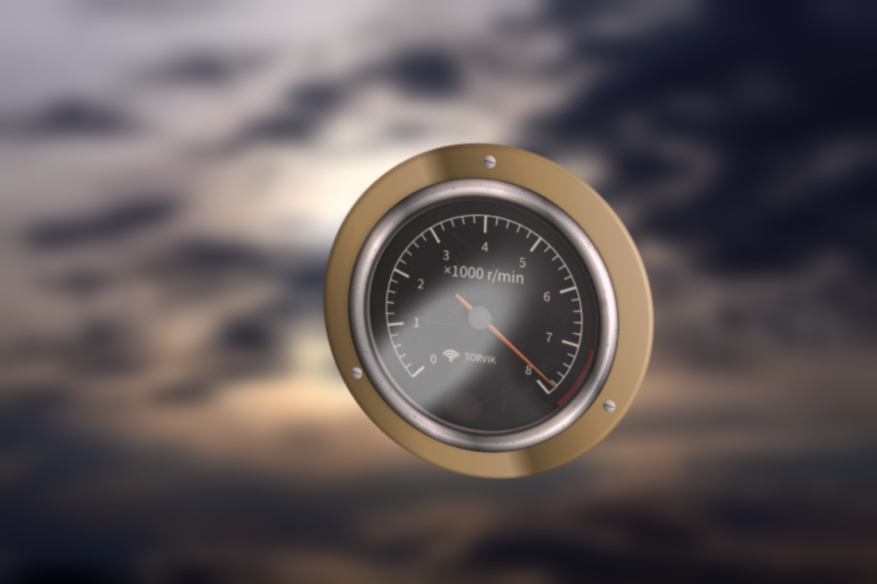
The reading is 7800 rpm
